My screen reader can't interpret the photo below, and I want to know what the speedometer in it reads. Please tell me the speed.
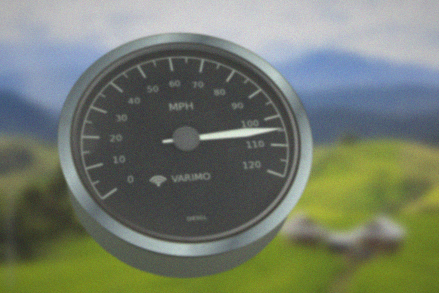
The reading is 105 mph
